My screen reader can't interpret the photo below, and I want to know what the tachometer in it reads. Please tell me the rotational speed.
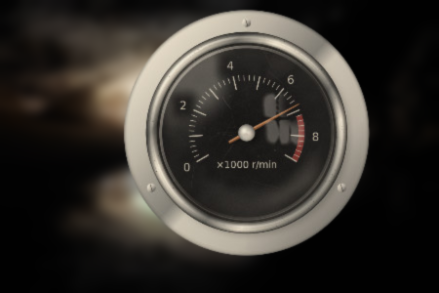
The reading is 6800 rpm
